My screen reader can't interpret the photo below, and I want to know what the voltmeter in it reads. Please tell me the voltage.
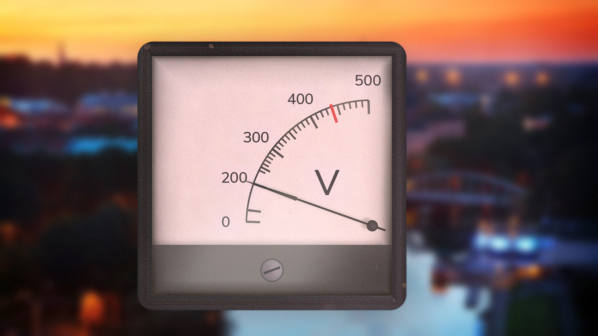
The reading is 200 V
